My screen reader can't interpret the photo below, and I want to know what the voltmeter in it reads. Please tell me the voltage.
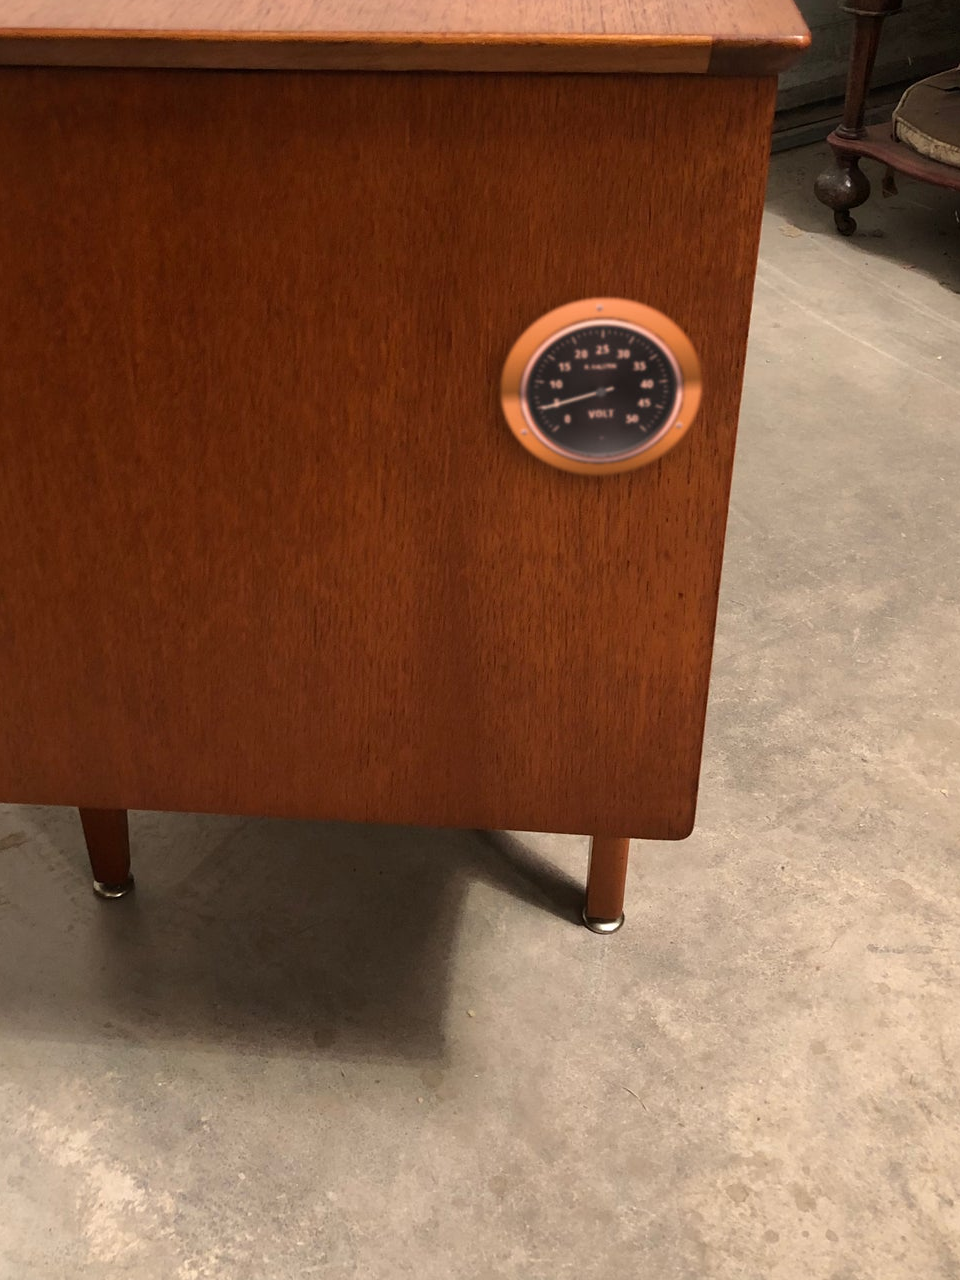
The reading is 5 V
